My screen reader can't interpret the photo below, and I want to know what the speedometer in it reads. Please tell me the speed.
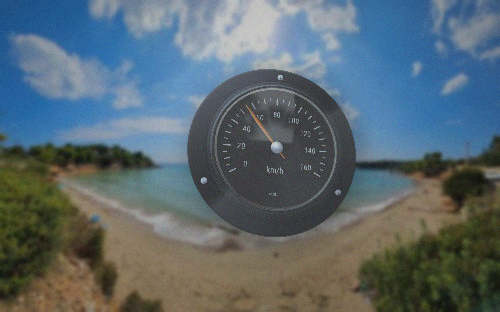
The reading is 55 km/h
